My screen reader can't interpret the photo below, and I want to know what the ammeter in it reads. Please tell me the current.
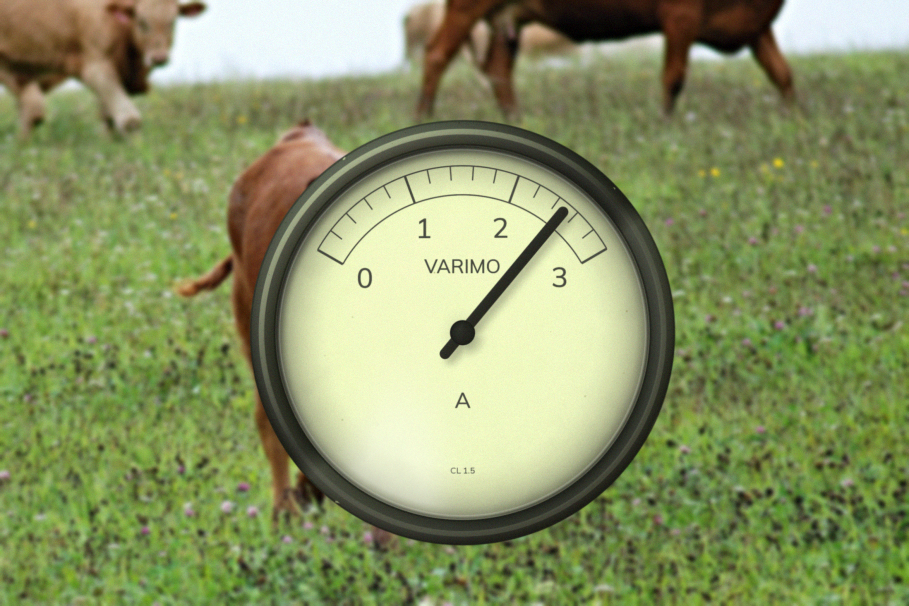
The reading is 2.5 A
